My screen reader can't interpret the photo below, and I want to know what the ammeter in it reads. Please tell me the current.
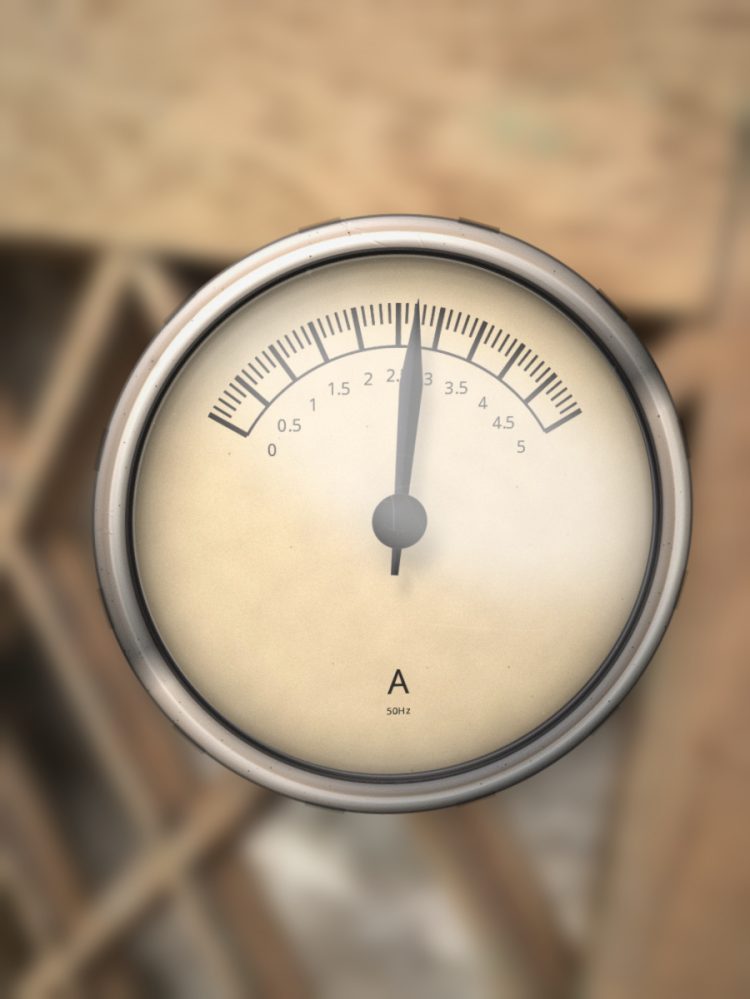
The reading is 2.7 A
